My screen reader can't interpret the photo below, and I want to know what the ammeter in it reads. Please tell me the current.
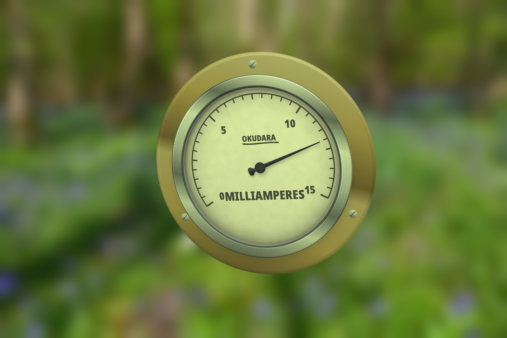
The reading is 12 mA
